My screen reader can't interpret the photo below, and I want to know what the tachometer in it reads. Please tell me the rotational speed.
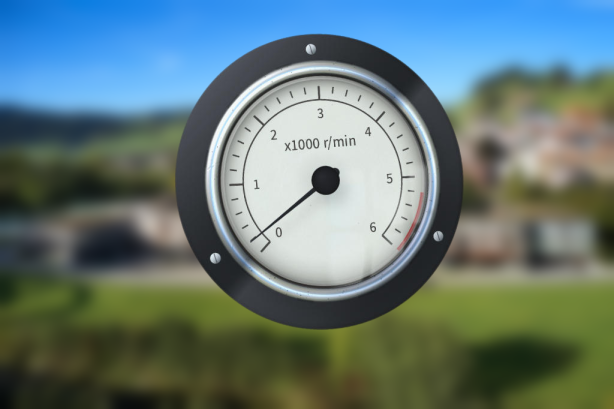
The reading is 200 rpm
